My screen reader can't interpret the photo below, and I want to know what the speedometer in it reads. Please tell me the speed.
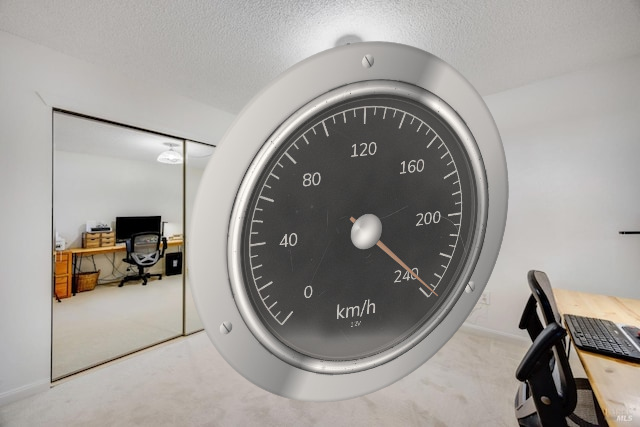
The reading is 237.5 km/h
